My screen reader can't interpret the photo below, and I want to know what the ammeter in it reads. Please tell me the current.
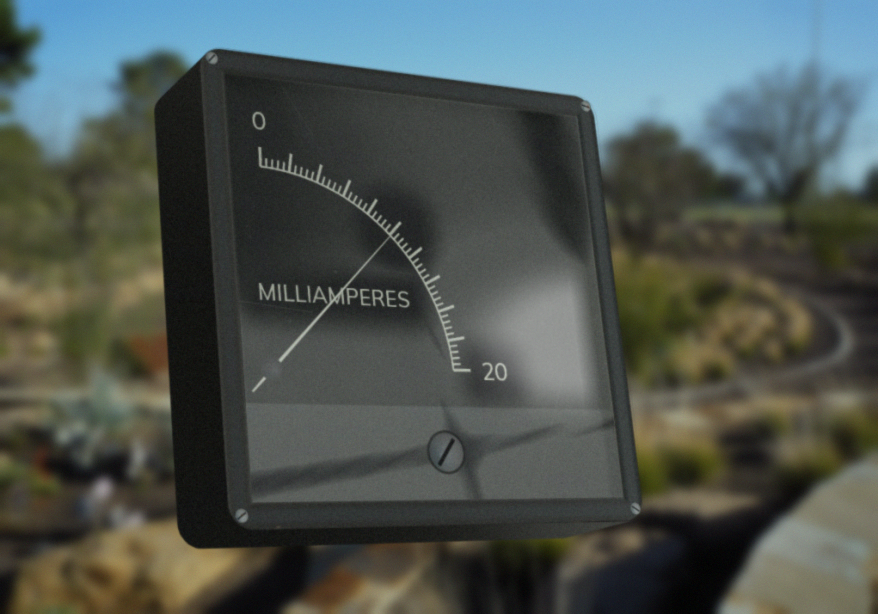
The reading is 10 mA
